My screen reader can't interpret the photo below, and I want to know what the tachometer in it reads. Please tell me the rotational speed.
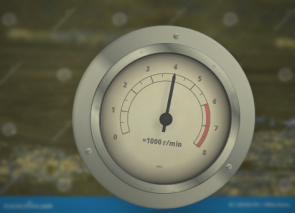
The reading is 4000 rpm
